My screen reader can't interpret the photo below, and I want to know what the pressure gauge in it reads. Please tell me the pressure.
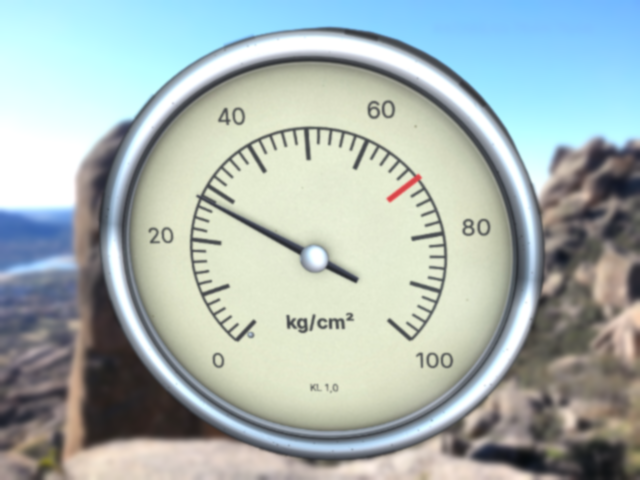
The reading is 28 kg/cm²
